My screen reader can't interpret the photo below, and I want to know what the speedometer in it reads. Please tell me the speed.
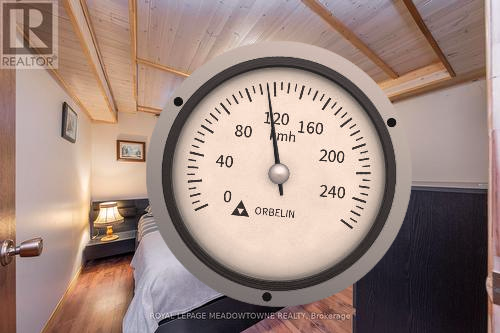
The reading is 115 km/h
